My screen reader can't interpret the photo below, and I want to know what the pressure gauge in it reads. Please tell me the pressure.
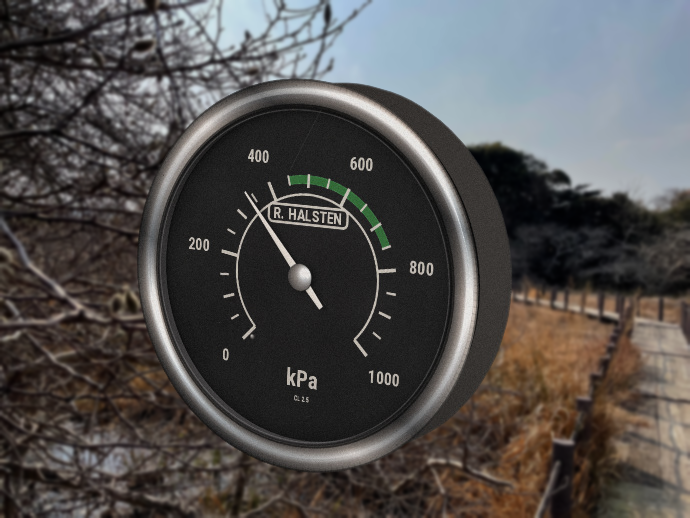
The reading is 350 kPa
